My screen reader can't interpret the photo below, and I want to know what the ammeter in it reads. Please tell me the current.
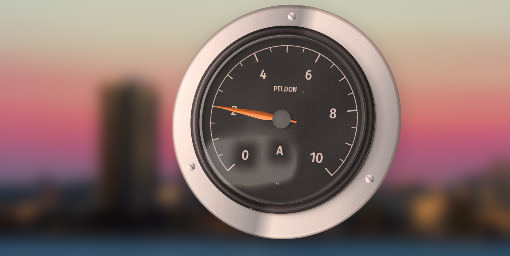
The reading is 2 A
